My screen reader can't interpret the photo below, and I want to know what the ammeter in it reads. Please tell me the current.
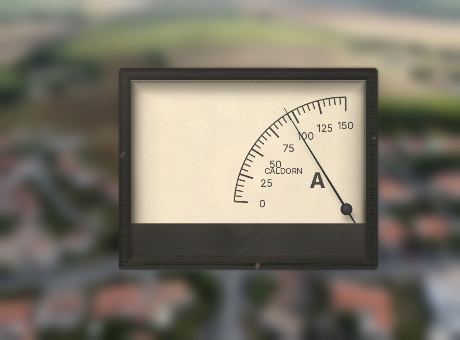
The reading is 95 A
